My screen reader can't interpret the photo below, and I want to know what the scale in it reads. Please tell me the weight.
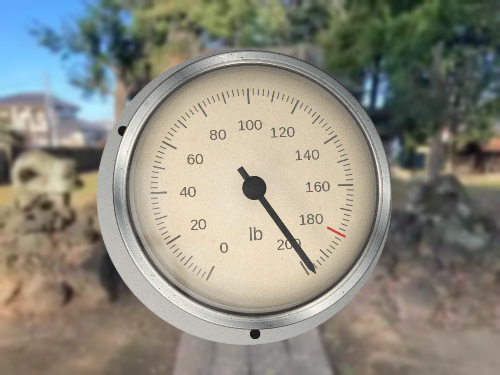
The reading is 198 lb
